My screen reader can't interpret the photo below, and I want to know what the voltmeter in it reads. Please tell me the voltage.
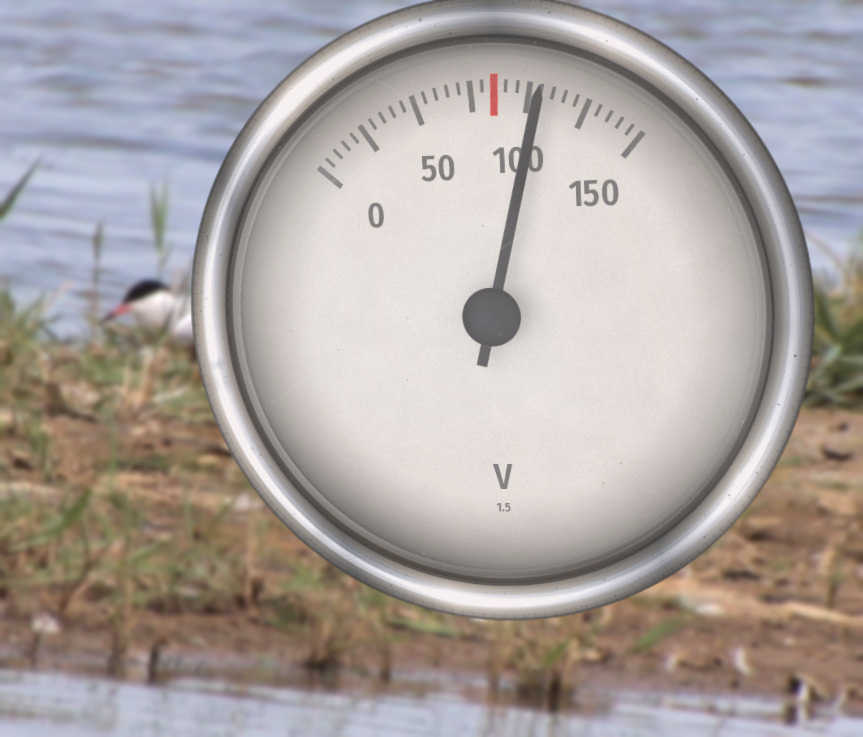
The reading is 105 V
